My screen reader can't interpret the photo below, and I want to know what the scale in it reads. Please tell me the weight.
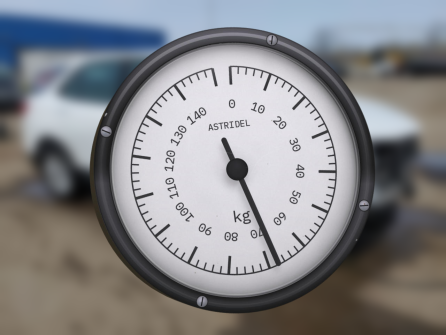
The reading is 68 kg
